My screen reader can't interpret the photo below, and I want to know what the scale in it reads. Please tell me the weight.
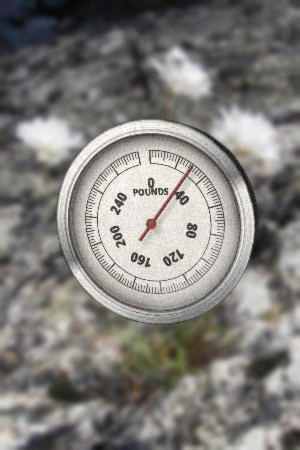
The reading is 30 lb
